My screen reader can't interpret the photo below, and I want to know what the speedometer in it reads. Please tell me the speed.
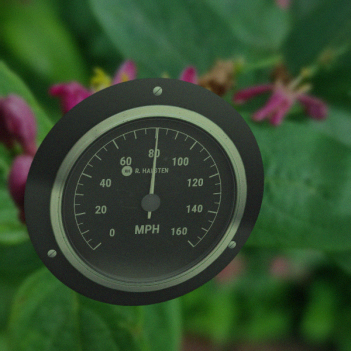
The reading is 80 mph
